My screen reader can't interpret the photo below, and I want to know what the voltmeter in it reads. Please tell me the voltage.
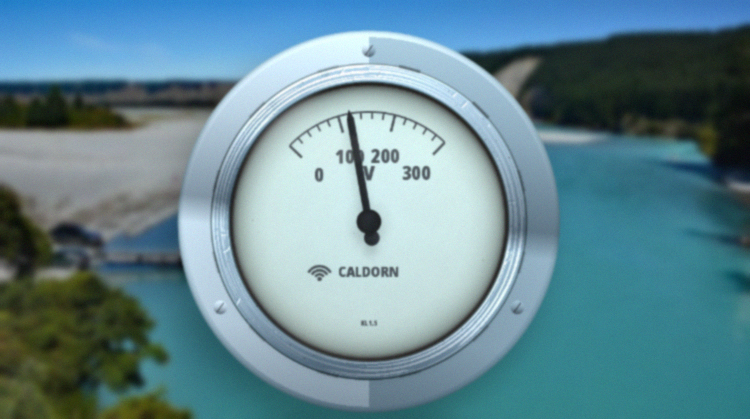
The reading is 120 V
